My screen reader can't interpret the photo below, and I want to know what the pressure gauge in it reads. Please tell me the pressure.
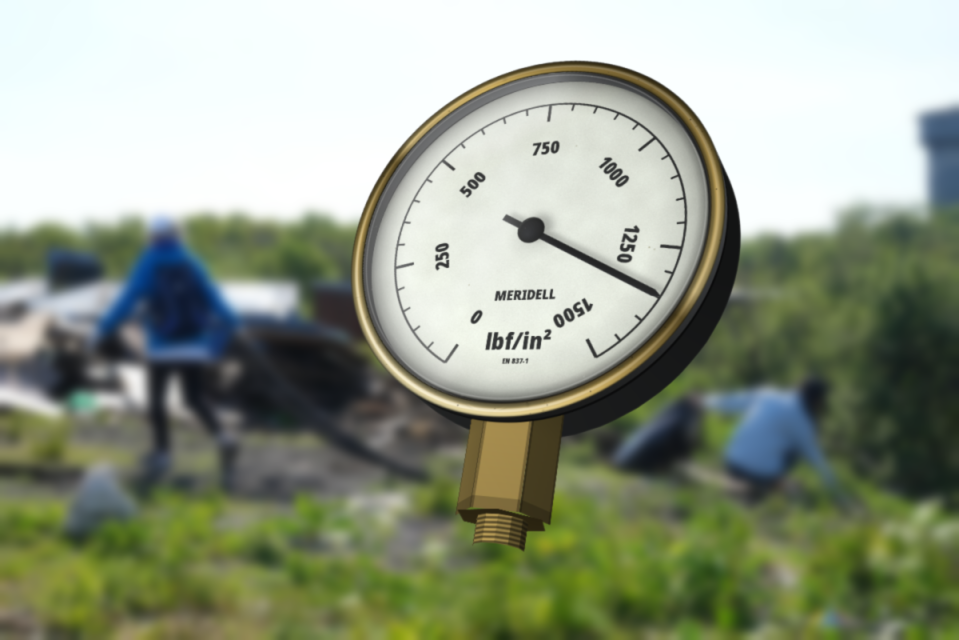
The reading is 1350 psi
